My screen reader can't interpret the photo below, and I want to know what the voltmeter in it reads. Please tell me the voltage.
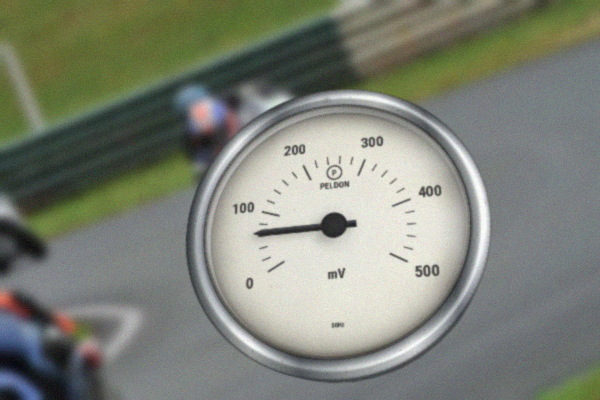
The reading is 60 mV
